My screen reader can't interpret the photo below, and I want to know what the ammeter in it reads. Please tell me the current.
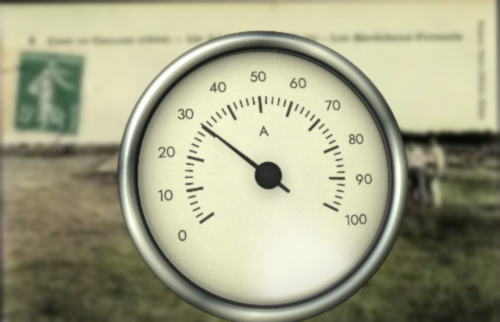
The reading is 30 A
